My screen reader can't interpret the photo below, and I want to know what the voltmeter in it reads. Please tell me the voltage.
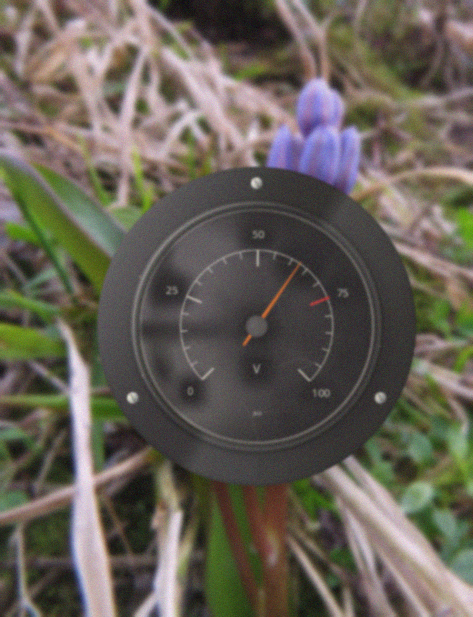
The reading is 62.5 V
